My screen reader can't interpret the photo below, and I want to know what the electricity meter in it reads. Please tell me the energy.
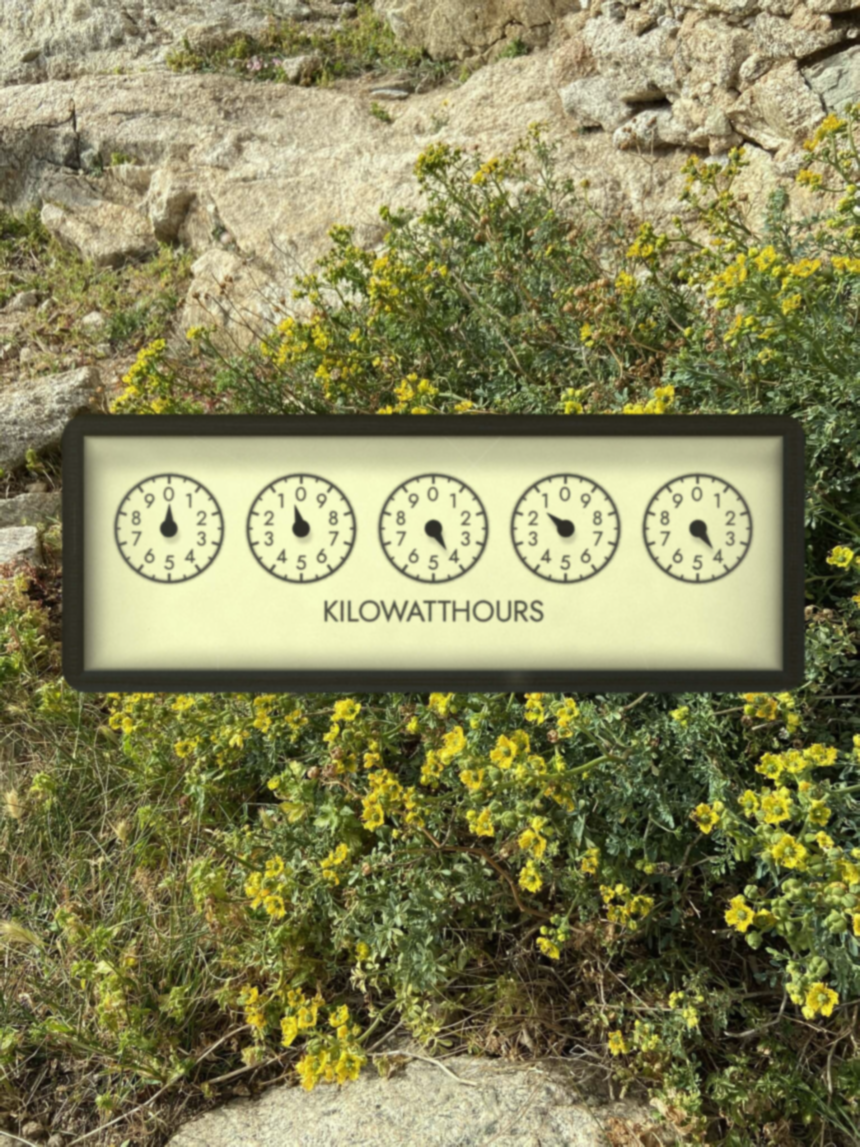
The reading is 414 kWh
